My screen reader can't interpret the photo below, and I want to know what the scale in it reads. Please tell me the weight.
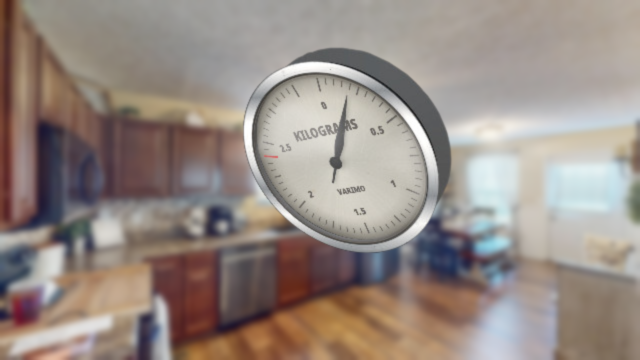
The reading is 0.2 kg
